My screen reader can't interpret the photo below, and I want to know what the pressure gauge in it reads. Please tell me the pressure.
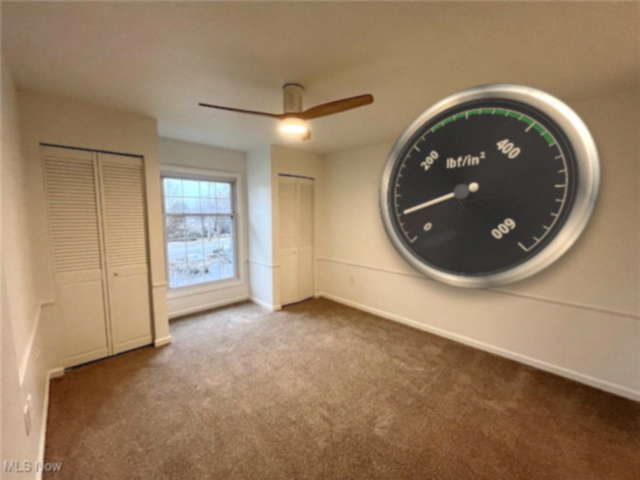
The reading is 60 psi
